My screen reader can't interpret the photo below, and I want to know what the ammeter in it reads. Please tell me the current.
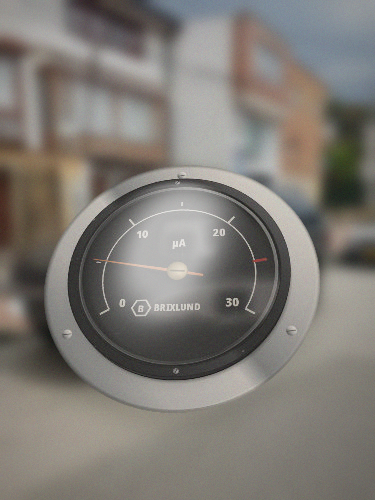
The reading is 5 µA
